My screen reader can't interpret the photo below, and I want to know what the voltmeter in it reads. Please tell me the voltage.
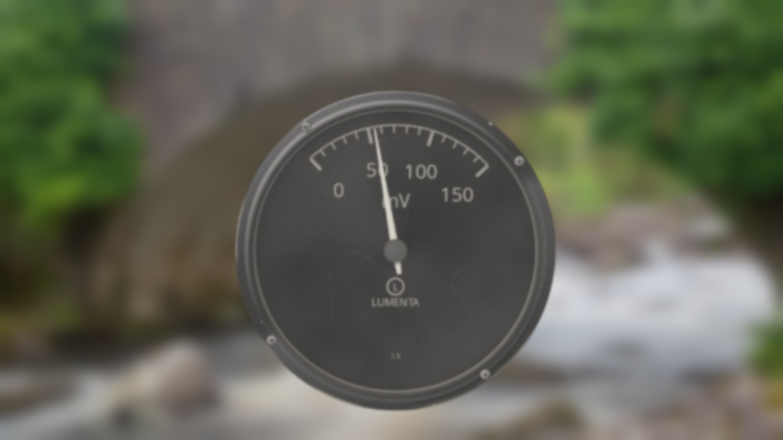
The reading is 55 mV
